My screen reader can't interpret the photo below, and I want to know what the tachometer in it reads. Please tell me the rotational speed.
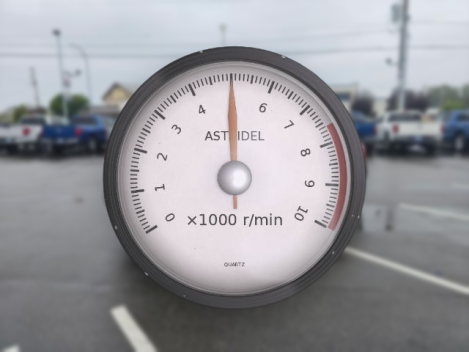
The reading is 5000 rpm
